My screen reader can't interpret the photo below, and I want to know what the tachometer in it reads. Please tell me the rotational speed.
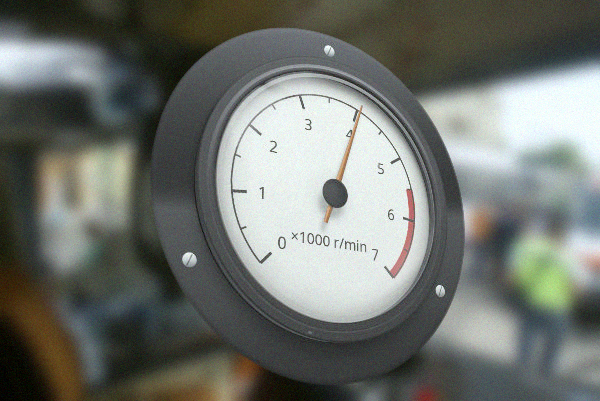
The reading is 4000 rpm
